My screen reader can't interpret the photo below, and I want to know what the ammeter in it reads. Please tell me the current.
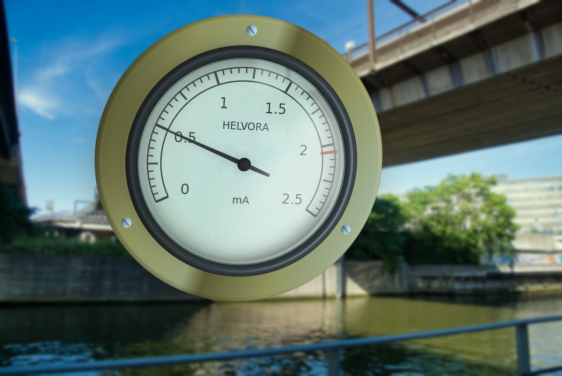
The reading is 0.5 mA
